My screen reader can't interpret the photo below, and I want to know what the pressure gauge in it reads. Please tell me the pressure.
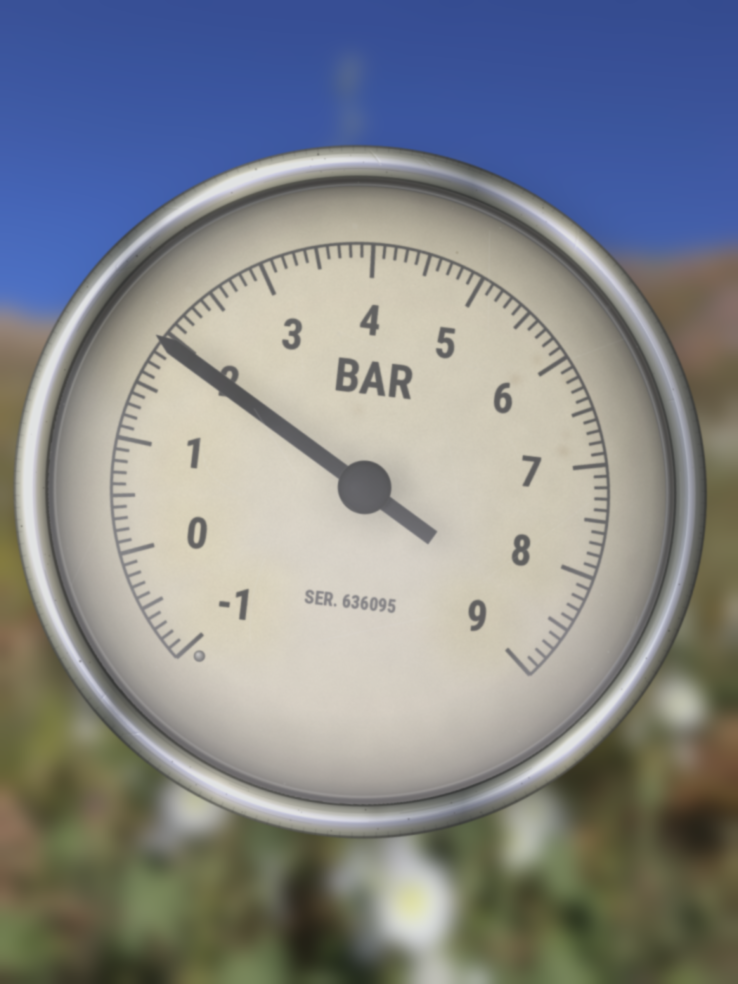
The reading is 1.9 bar
